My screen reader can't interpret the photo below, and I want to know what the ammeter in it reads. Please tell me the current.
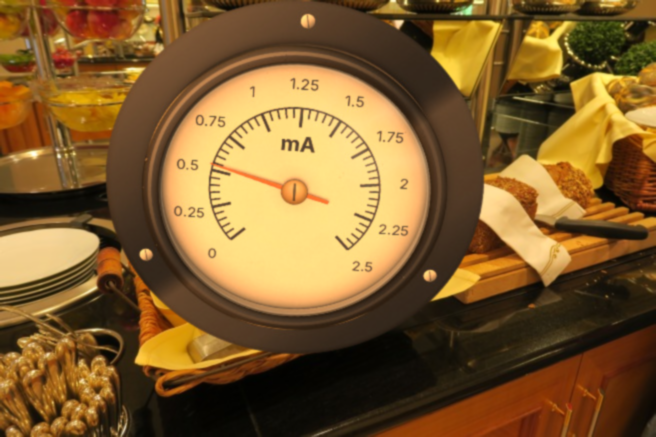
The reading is 0.55 mA
